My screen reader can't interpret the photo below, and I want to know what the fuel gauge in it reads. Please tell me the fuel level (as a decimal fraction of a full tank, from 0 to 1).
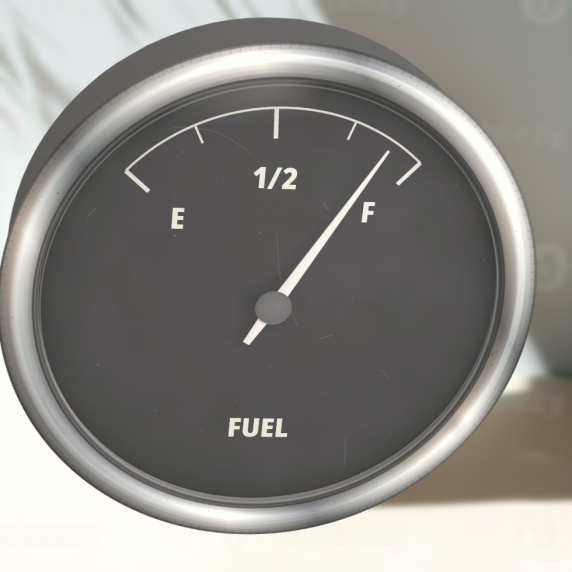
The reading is 0.875
